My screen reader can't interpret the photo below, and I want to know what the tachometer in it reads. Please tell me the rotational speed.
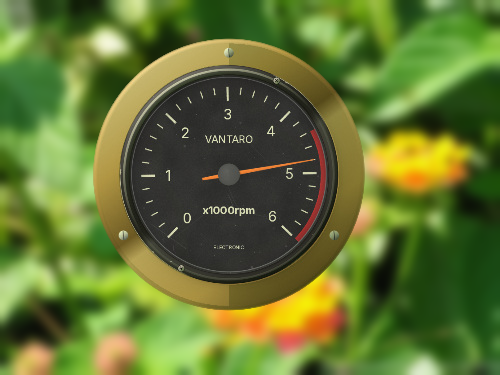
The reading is 4800 rpm
